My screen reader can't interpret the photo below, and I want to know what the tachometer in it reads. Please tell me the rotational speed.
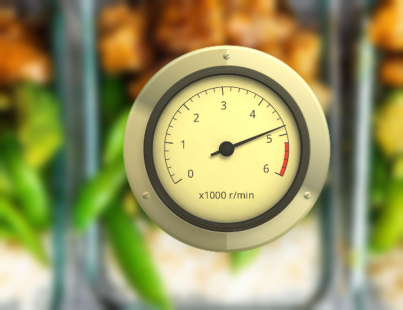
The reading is 4800 rpm
